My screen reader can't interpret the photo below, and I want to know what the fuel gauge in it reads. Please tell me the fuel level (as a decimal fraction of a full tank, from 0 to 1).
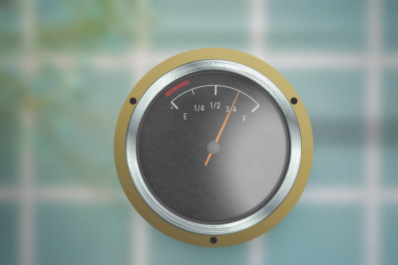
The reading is 0.75
